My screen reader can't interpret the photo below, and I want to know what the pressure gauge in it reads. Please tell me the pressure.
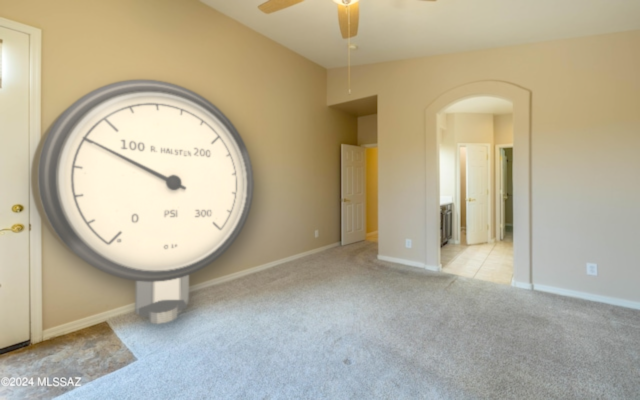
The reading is 80 psi
